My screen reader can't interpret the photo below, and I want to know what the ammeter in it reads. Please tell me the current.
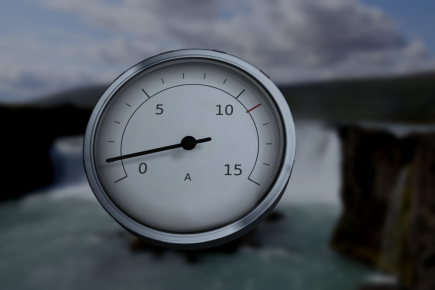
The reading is 1 A
